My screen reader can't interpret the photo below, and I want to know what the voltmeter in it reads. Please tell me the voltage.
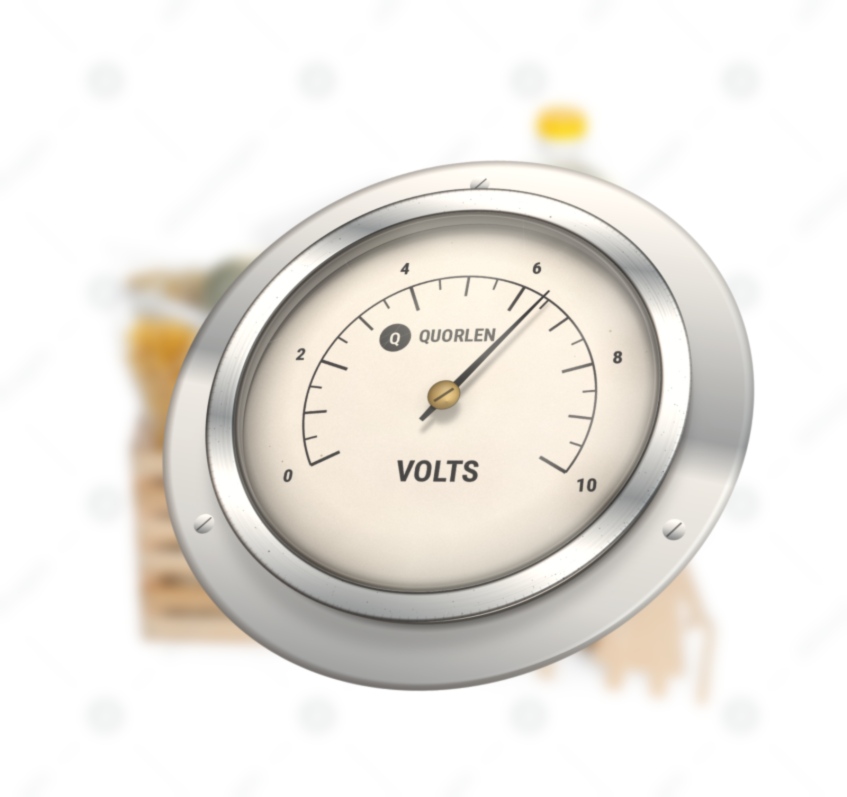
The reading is 6.5 V
